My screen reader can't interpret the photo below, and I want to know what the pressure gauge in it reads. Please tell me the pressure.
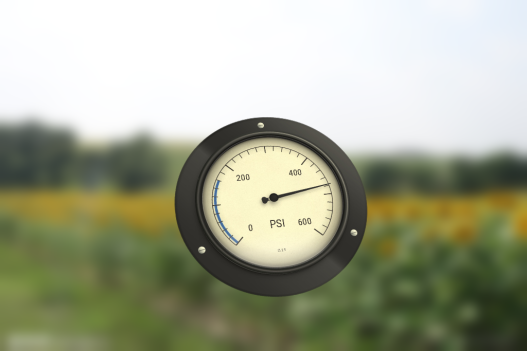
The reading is 480 psi
